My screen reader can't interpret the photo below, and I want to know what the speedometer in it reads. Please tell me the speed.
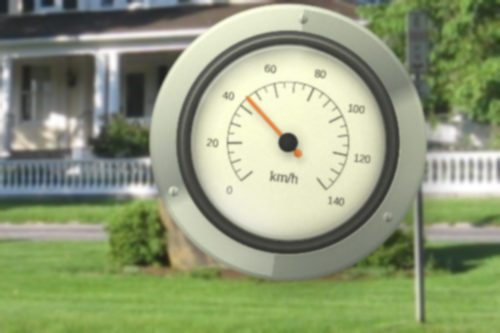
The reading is 45 km/h
